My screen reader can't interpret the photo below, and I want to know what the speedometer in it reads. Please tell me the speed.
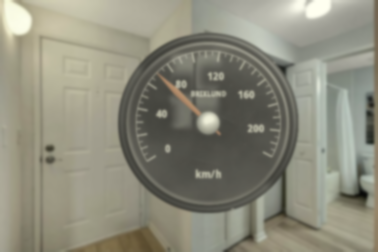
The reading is 70 km/h
